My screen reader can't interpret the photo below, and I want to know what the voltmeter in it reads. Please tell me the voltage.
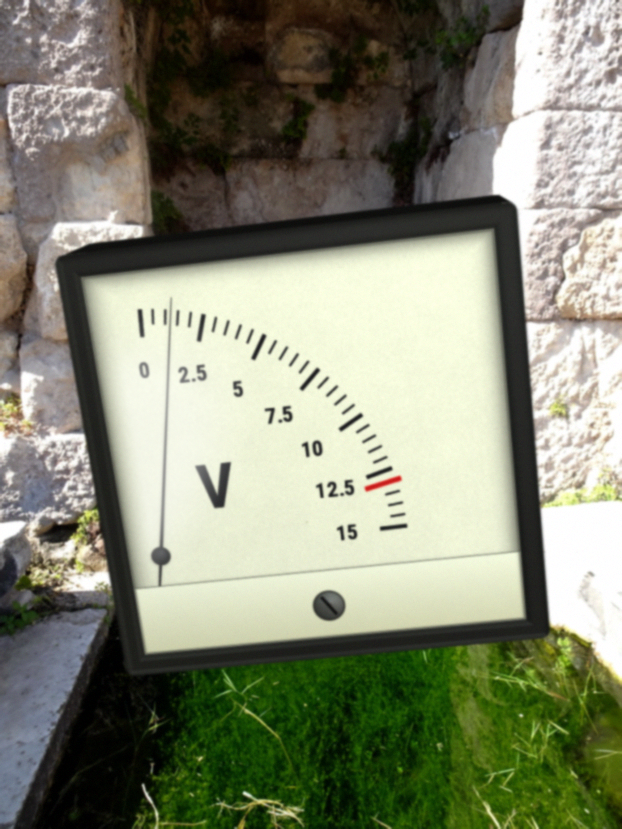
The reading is 1.25 V
